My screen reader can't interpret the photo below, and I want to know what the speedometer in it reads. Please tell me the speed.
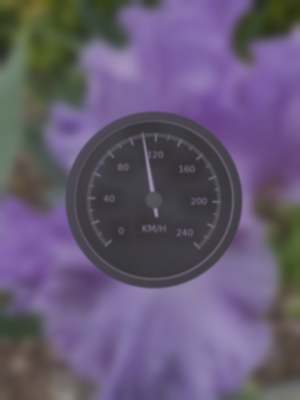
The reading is 110 km/h
